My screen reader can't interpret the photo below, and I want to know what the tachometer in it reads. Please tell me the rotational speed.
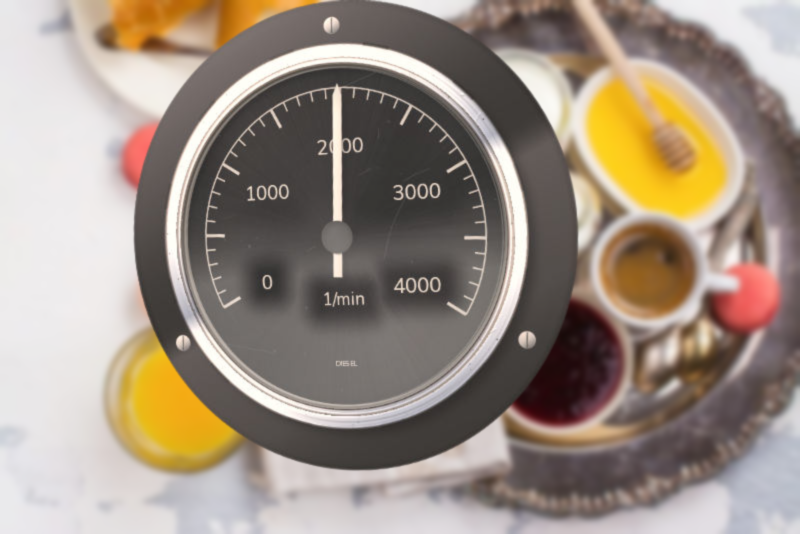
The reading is 2000 rpm
